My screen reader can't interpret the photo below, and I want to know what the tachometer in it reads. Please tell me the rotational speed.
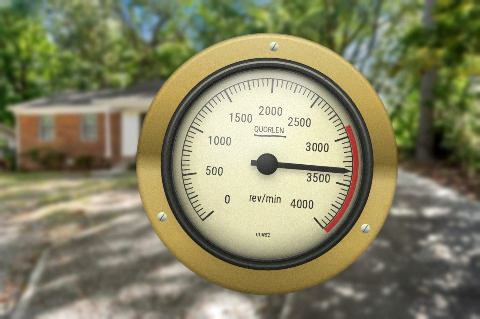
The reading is 3350 rpm
